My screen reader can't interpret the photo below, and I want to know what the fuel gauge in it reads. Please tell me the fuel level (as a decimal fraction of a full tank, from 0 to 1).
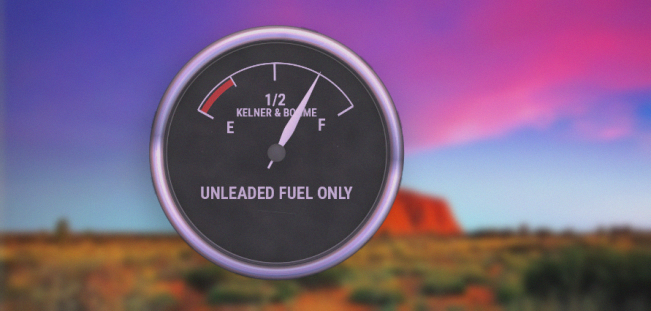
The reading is 0.75
